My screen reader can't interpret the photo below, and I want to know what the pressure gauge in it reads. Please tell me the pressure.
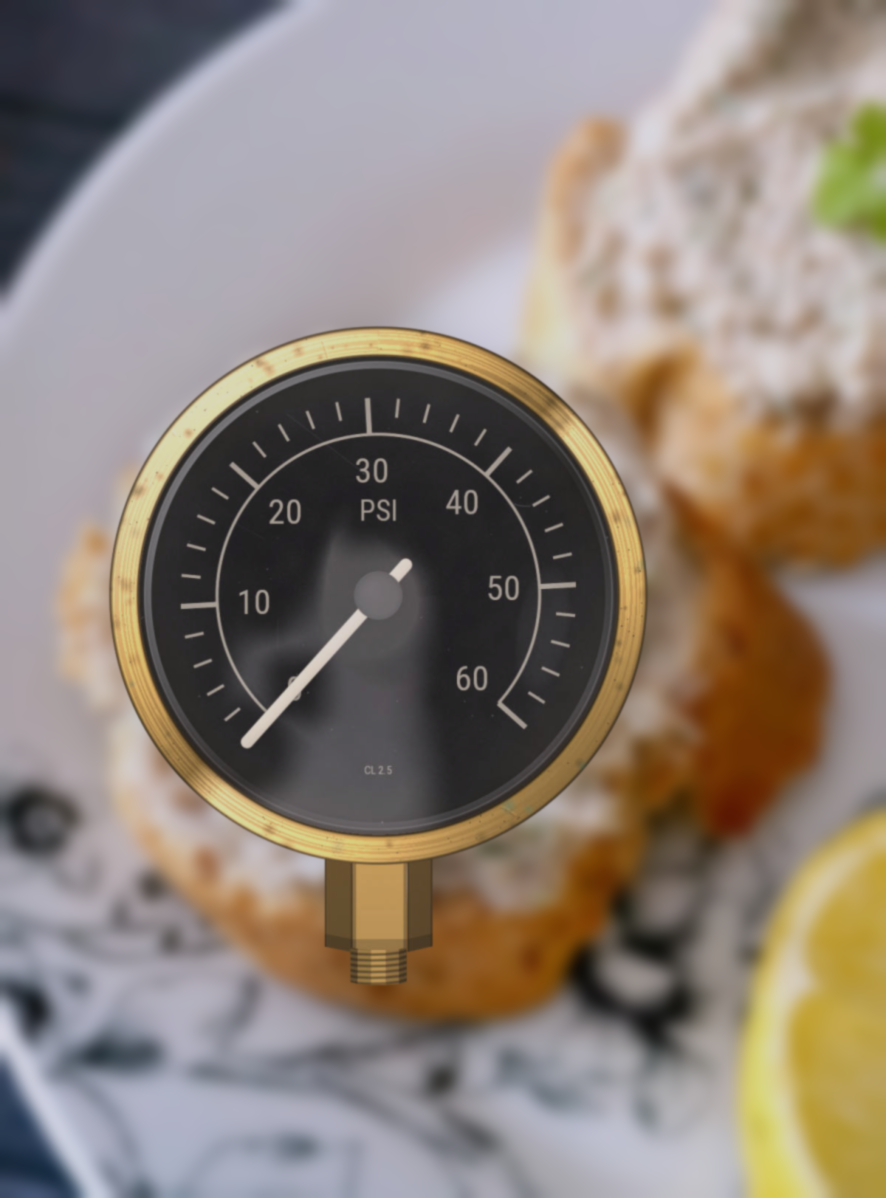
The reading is 0 psi
